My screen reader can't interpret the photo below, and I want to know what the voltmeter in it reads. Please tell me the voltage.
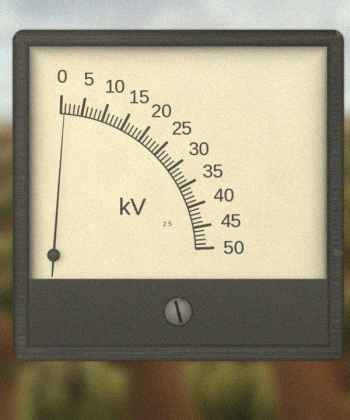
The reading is 1 kV
